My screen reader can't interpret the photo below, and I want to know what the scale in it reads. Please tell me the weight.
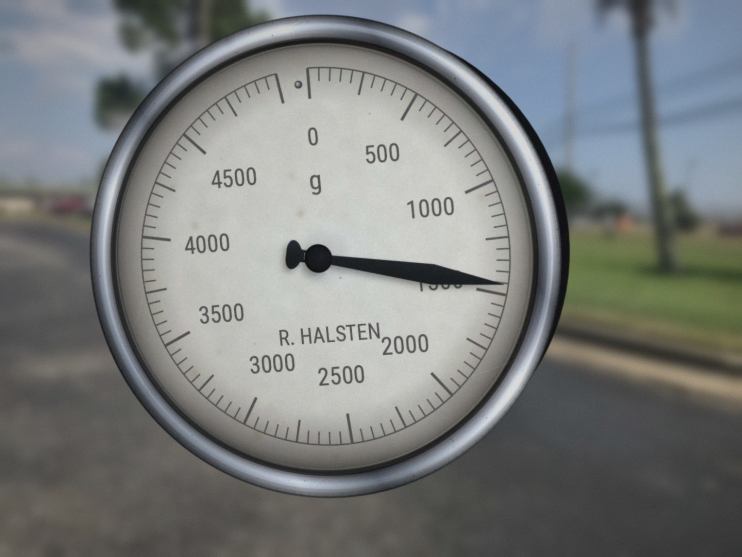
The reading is 1450 g
